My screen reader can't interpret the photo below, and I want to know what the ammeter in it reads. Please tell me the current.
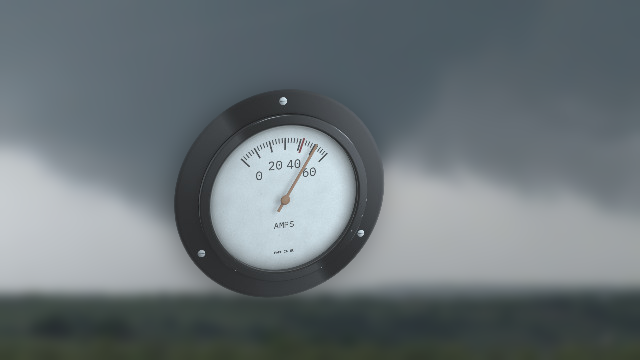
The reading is 50 A
